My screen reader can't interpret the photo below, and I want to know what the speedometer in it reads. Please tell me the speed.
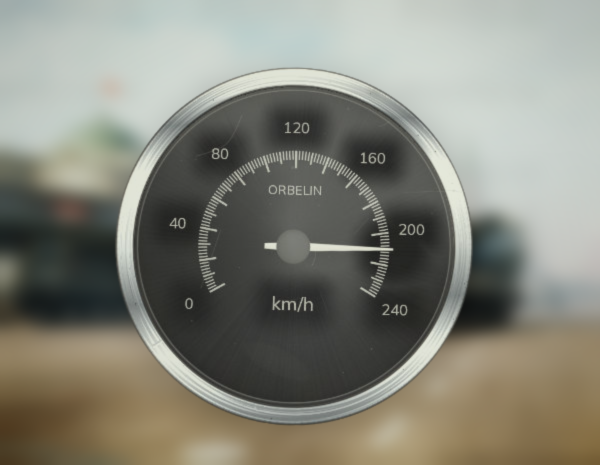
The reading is 210 km/h
